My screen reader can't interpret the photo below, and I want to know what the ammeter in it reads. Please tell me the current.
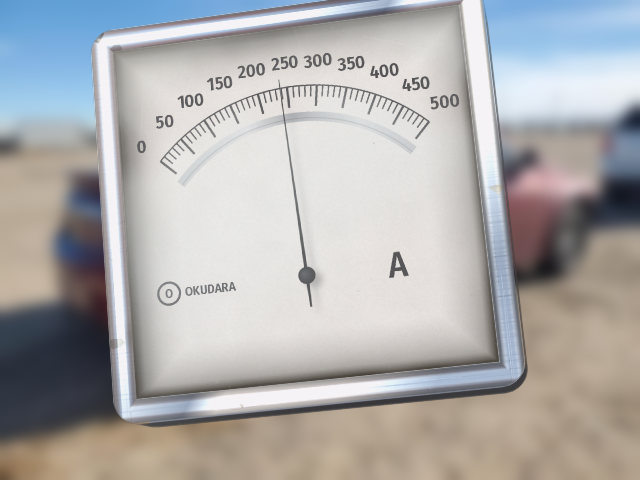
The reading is 240 A
